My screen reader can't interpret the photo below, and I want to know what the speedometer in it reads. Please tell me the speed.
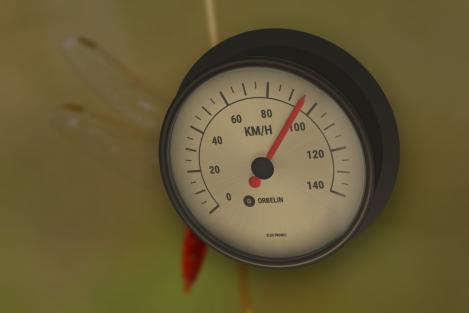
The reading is 95 km/h
